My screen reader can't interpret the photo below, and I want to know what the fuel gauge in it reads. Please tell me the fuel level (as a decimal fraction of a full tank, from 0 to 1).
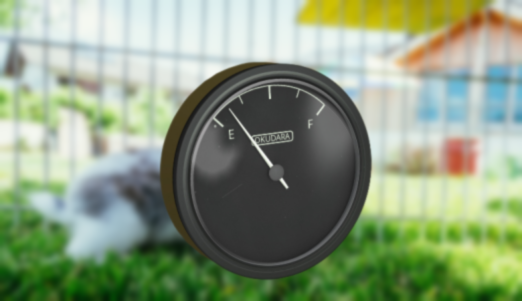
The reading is 0.125
